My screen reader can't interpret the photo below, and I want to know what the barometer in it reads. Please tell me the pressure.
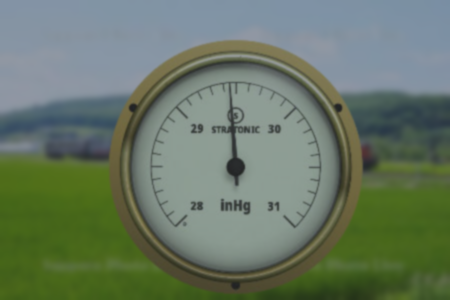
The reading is 29.45 inHg
